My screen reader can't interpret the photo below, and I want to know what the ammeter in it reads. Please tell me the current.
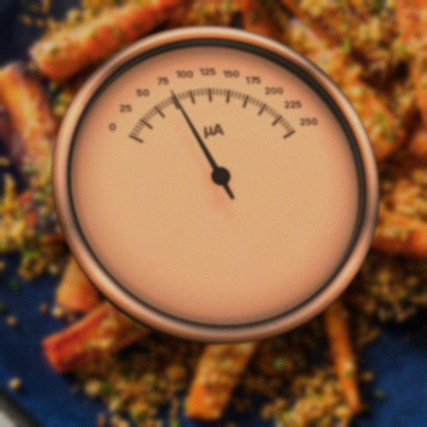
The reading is 75 µA
